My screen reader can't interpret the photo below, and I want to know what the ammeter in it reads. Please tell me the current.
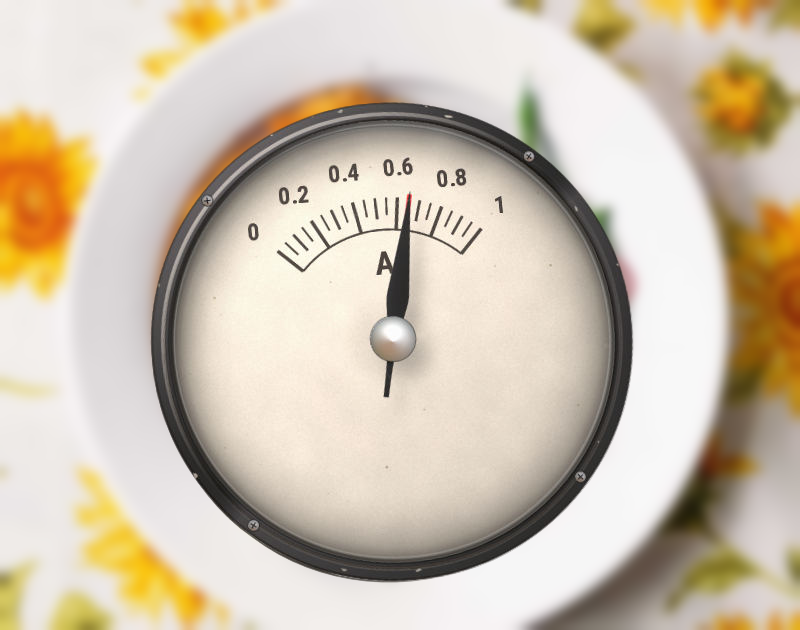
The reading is 0.65 A
